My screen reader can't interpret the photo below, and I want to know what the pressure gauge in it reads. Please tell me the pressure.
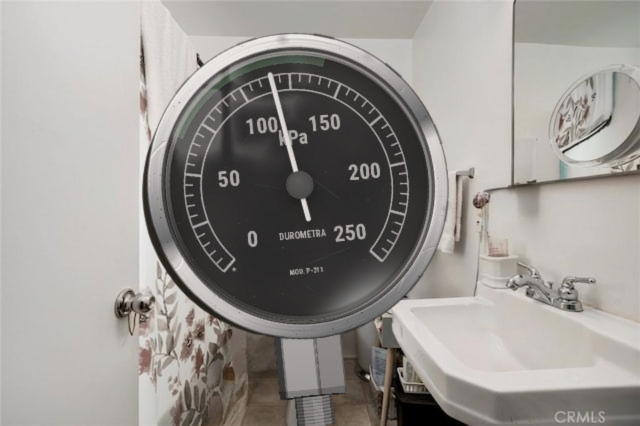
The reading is 115 kPa
